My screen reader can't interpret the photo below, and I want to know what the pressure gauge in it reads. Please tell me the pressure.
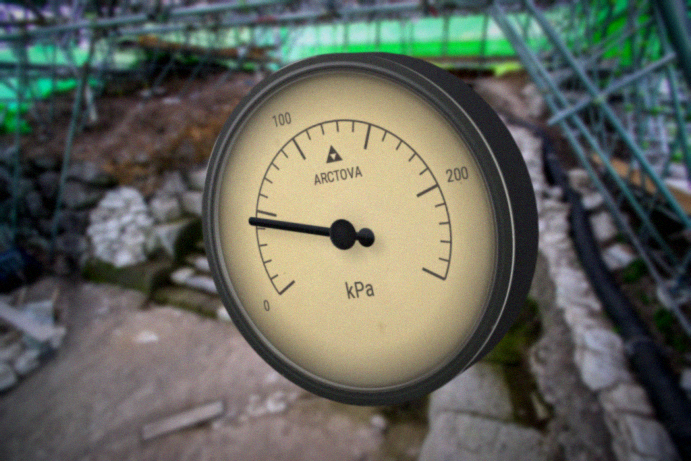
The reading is 45 kPa
